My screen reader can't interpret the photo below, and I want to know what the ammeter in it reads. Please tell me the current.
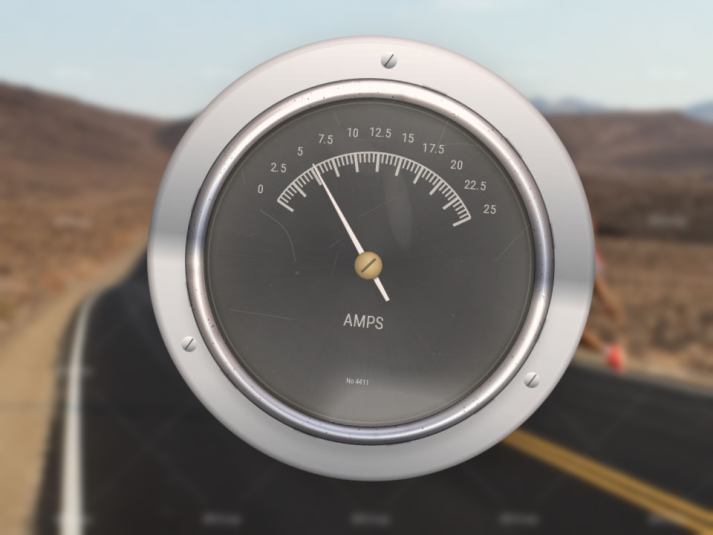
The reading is 5.5 A
